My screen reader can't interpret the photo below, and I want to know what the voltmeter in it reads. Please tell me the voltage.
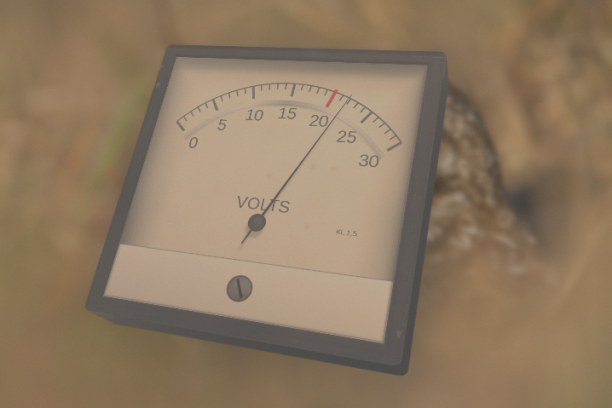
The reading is 22 V
